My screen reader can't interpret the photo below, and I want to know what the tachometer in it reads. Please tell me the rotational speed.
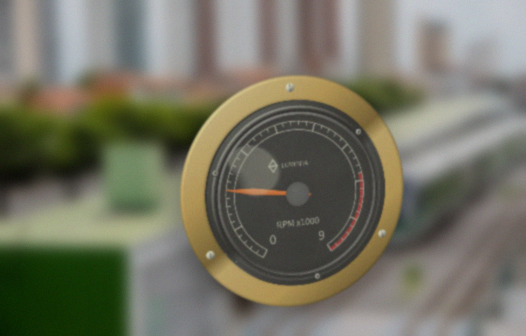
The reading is 2000 rpm
